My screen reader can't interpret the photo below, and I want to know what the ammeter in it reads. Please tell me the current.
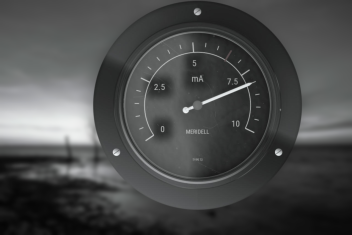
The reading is 8 mA
